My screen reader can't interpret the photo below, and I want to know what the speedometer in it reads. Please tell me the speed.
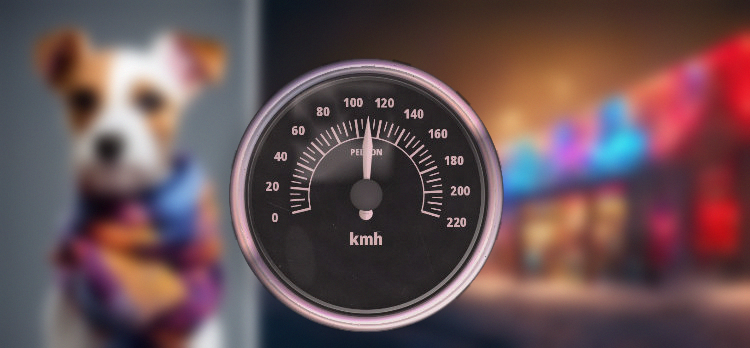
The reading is 110 km/h
